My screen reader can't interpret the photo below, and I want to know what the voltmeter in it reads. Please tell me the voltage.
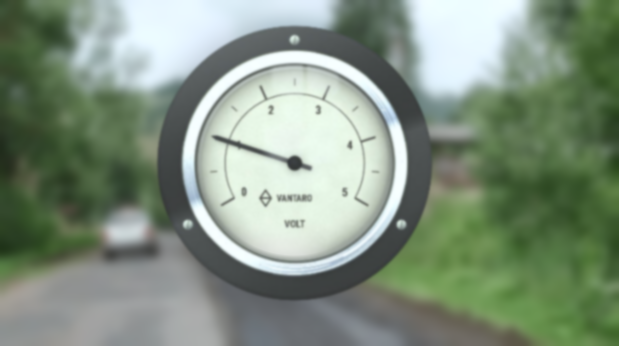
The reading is 1 V
